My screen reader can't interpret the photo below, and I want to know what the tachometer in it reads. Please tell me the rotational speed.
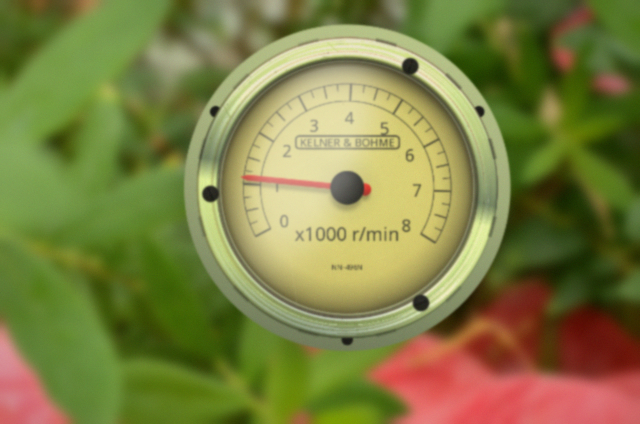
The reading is 1125 rpm
